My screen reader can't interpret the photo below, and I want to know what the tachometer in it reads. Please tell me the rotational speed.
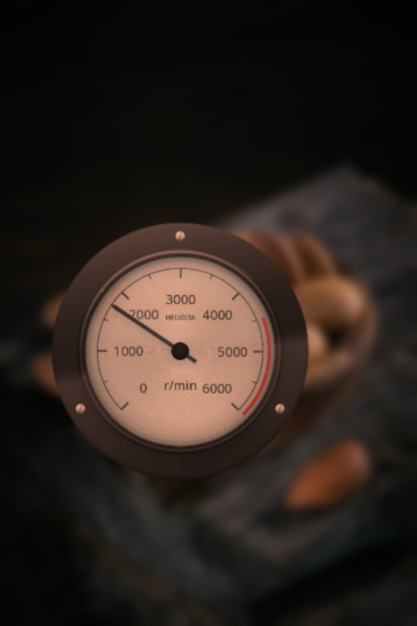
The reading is 1750 rpm
